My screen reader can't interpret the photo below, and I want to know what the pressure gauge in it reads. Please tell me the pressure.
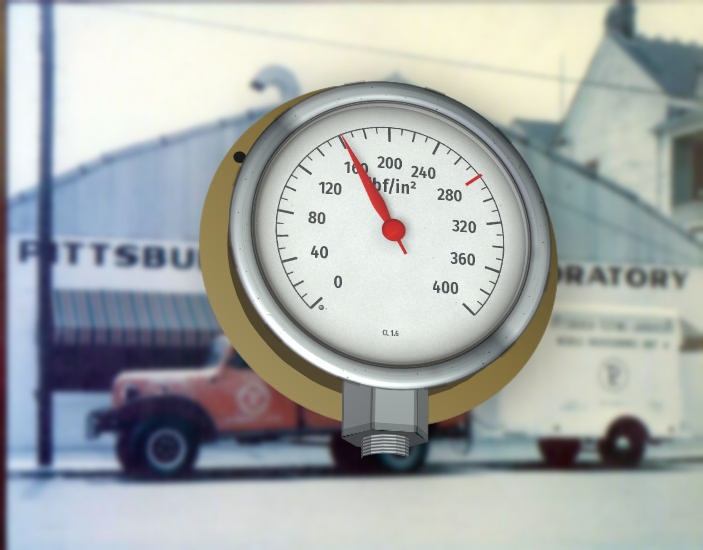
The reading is 160 psi
